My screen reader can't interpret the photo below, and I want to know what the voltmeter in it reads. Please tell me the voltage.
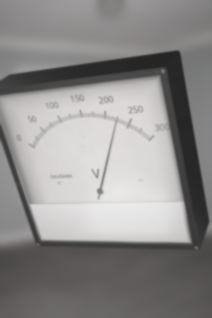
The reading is 225 V
